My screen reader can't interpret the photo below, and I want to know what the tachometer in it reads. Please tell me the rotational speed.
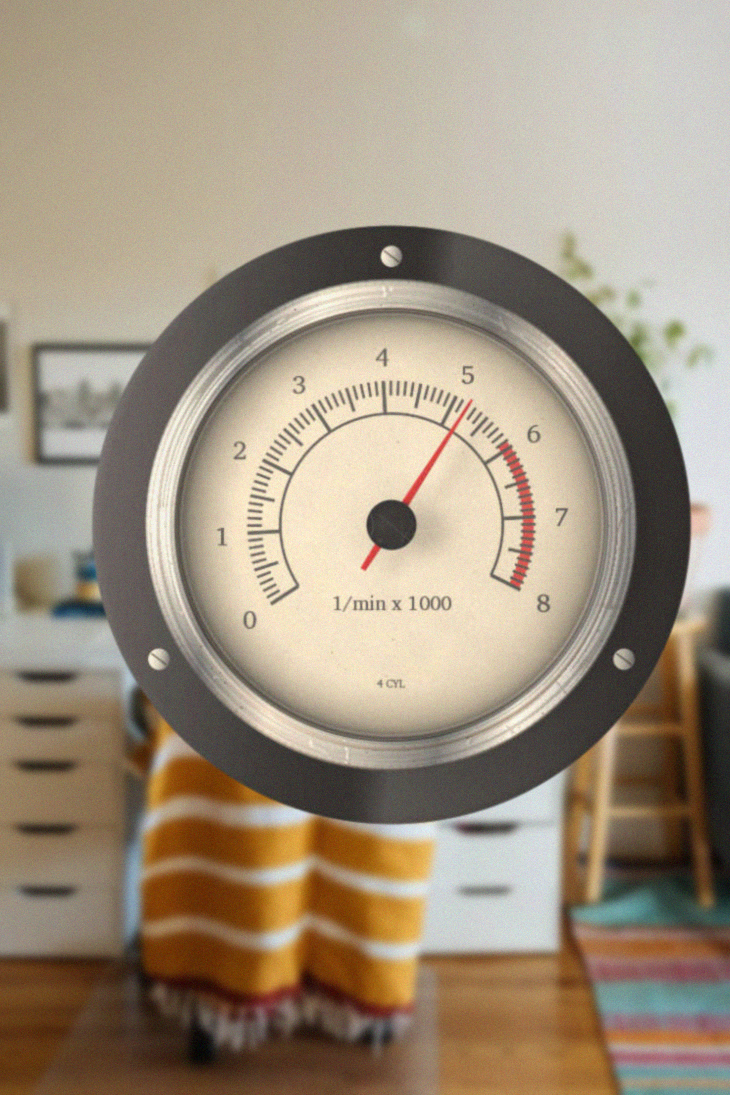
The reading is 5200 rpm
